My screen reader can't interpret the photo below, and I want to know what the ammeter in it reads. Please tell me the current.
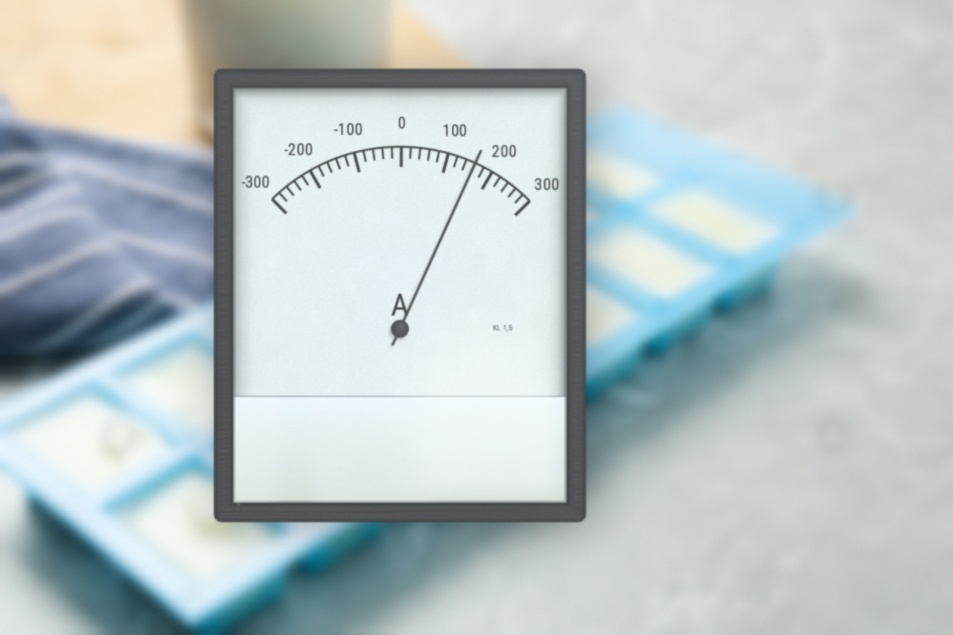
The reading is 160 A
